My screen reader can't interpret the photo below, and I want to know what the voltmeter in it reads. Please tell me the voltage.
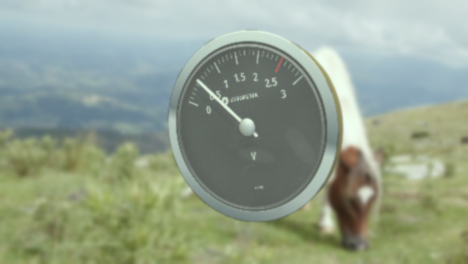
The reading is 0.5 V
